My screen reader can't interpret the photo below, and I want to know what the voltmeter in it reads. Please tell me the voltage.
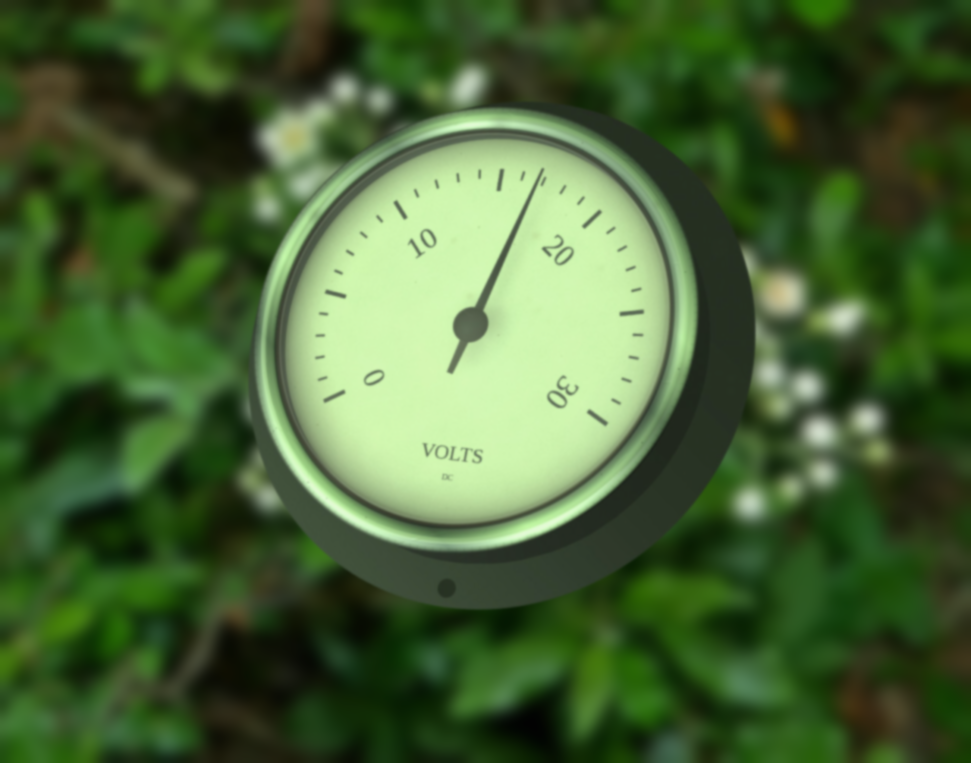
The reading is 17 V
